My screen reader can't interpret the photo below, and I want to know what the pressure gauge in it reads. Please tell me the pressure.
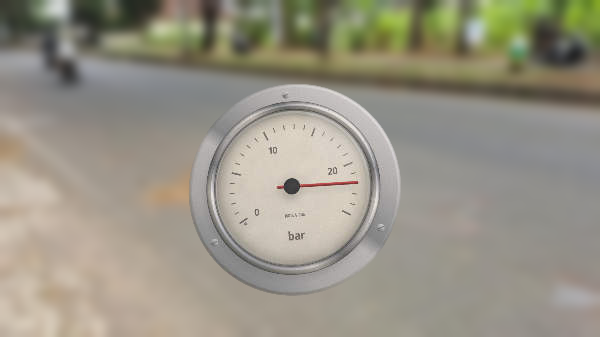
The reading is 22 bar
